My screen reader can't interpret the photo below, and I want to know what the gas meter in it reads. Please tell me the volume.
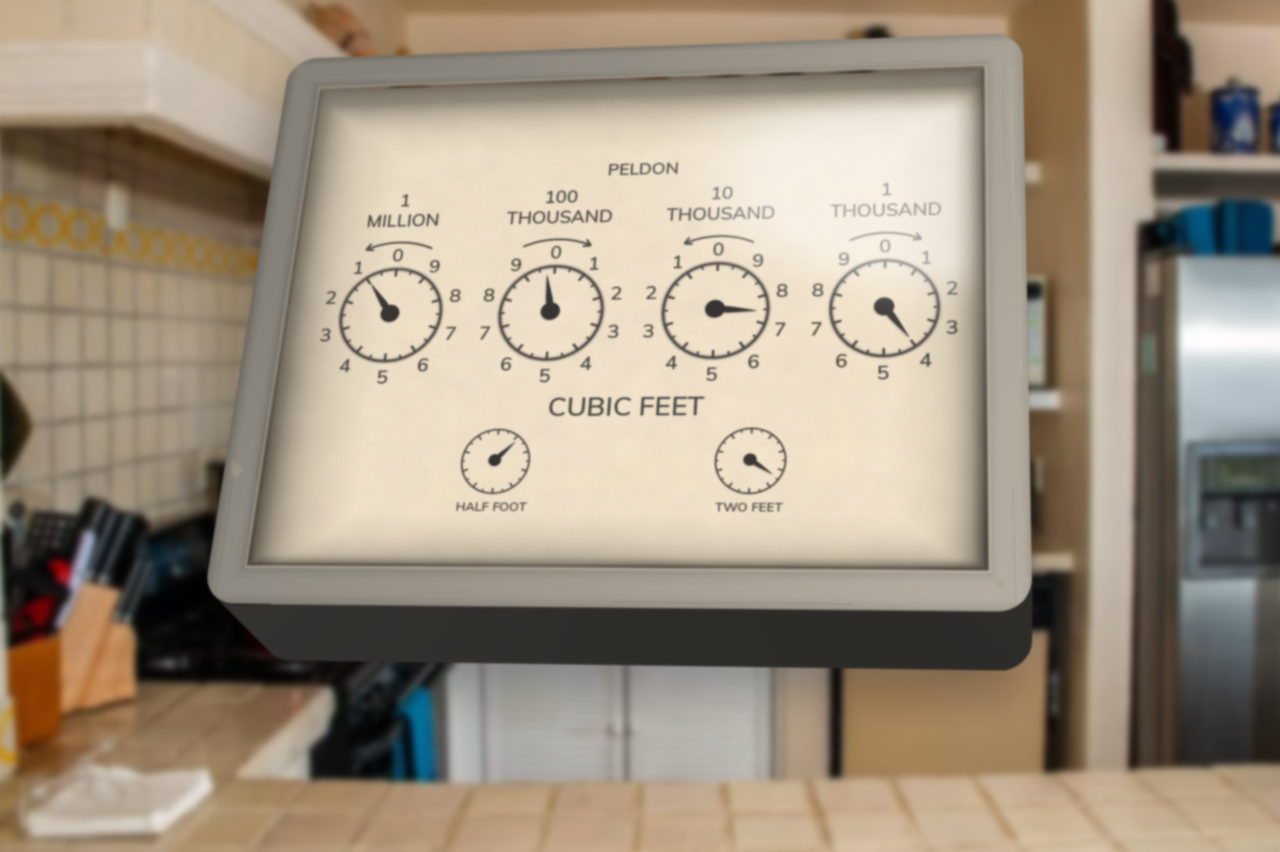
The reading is 97400 ft³
